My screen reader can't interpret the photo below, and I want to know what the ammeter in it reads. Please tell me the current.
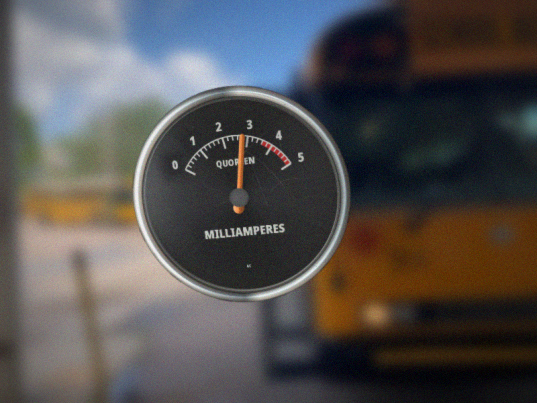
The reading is 2.8 mA
